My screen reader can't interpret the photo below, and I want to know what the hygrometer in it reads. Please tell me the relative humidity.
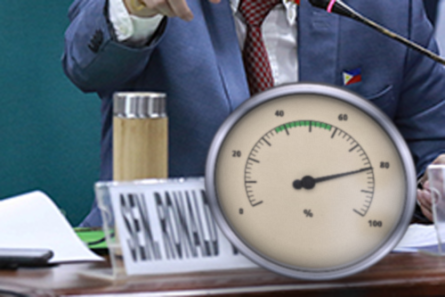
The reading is 80 %
